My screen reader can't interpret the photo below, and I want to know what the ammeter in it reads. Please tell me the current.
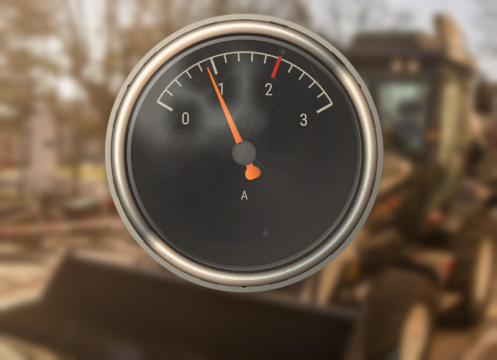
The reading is 0.9 A
